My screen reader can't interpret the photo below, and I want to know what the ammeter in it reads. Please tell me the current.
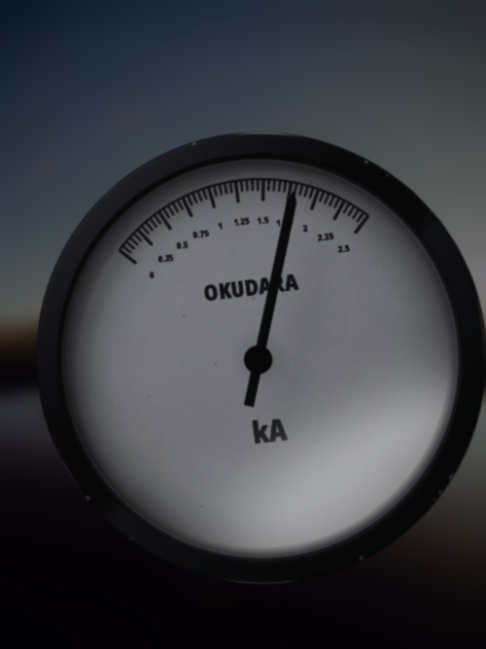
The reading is 1.8 kA
